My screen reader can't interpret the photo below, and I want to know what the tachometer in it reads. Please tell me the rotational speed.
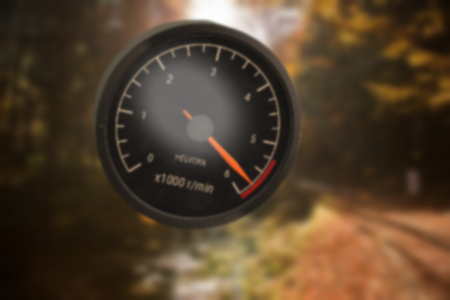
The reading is 5750 rpm
